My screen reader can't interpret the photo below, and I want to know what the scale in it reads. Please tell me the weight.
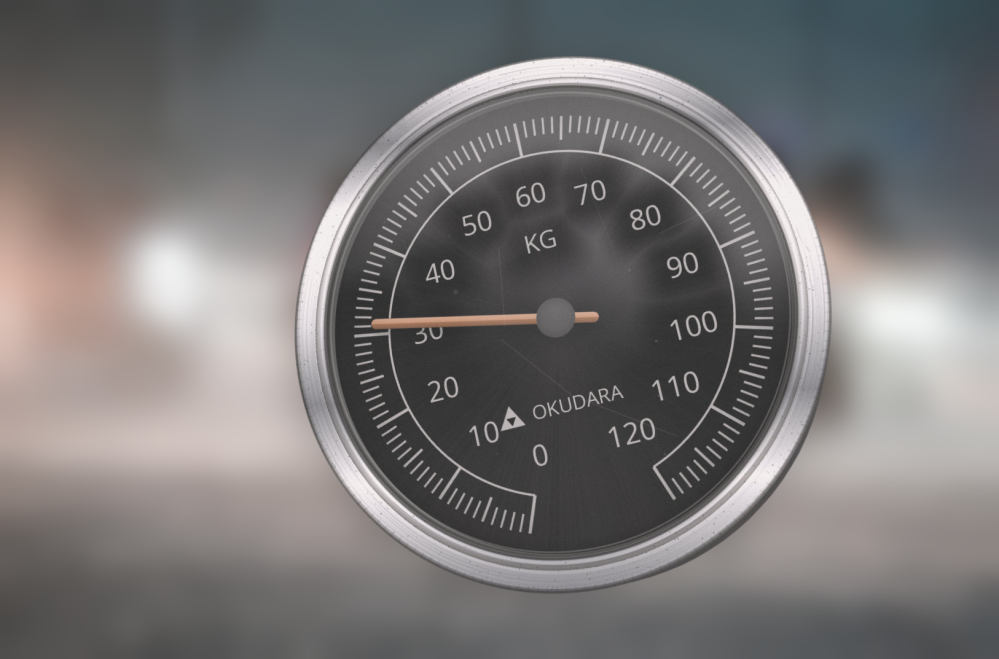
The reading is 31 kg
